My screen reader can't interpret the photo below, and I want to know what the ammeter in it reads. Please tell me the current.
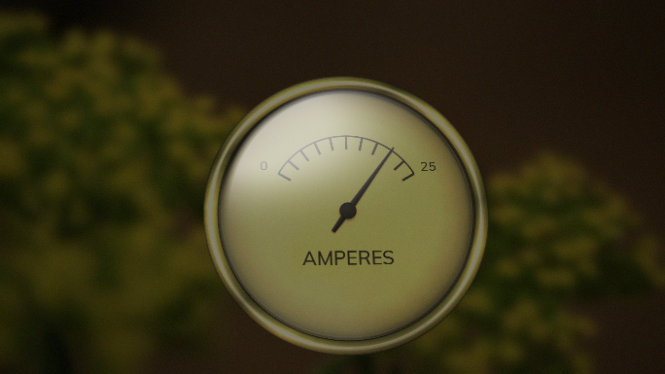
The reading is 20 A
